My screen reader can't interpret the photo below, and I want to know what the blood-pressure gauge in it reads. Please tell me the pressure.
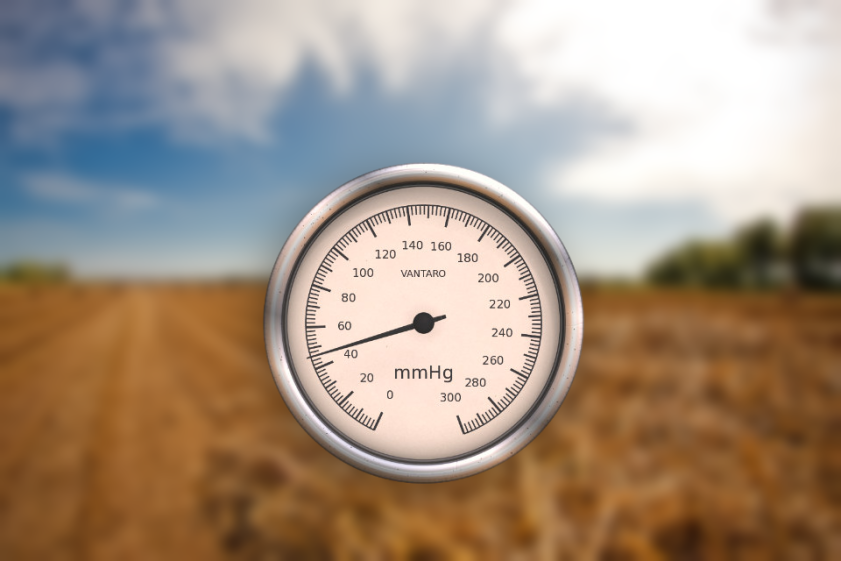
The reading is 46 mmHg
